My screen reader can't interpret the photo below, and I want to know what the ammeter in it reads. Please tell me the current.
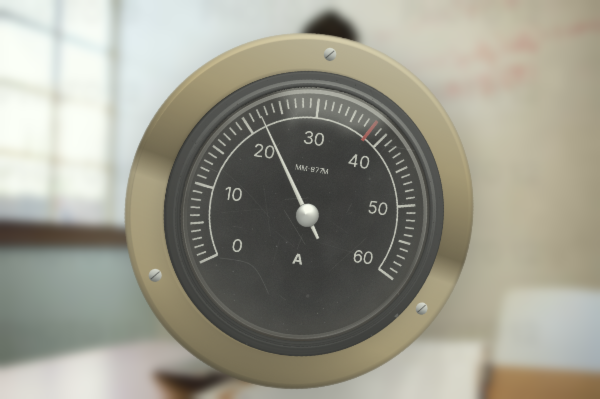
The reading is 22 A
